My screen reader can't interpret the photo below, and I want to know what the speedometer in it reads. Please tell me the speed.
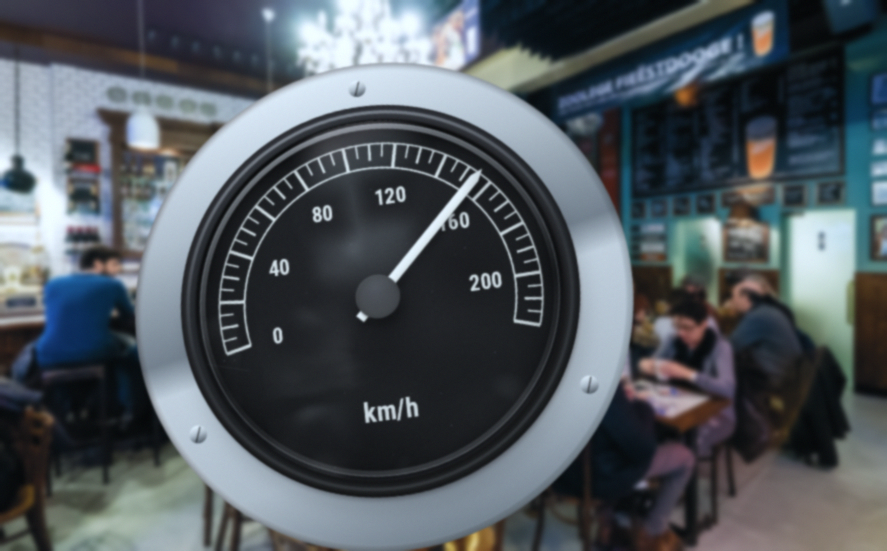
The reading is 155 km/h
